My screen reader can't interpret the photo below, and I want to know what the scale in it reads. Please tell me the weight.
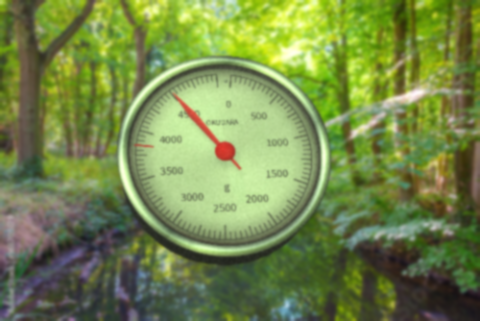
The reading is 4500 g
